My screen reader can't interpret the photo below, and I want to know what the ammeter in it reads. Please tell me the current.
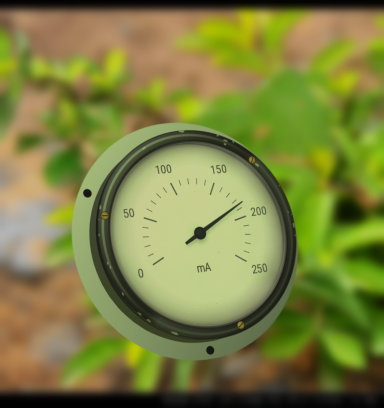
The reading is 185 mA
